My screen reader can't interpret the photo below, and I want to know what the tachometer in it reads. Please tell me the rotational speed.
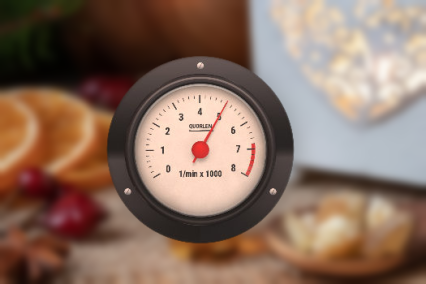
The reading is 5000 rpm
